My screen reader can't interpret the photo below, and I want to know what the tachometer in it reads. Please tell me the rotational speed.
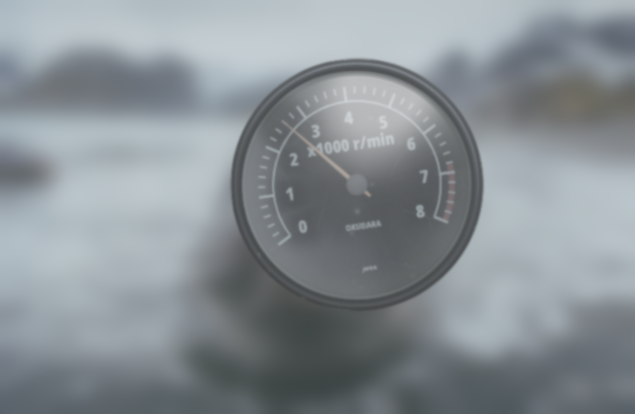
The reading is 2600 rpm
